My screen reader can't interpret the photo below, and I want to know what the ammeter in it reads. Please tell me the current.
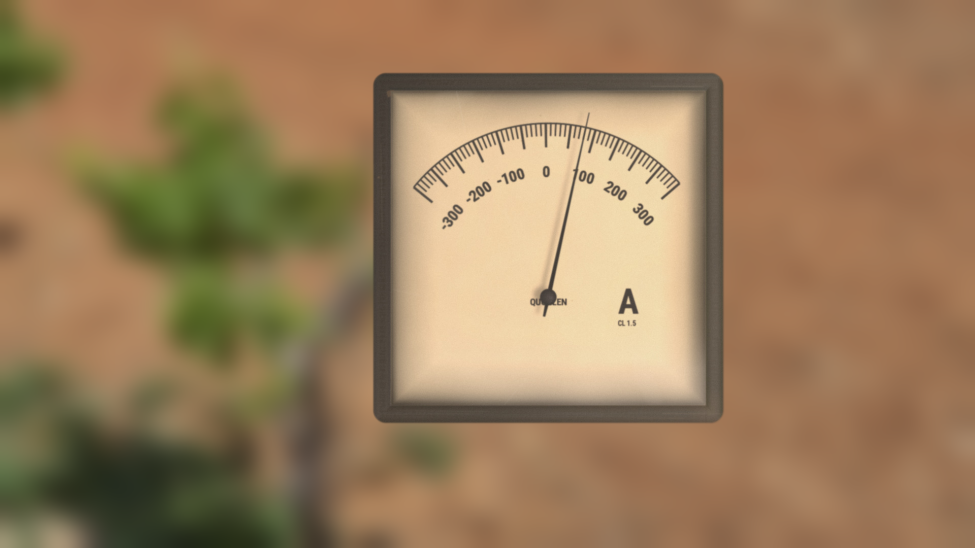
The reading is 80 A
